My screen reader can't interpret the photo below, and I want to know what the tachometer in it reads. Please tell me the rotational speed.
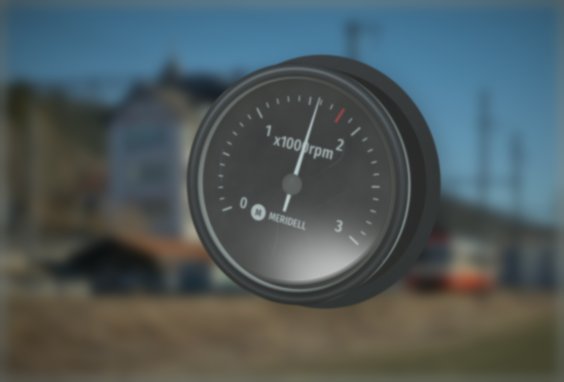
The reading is 1600 rpm
